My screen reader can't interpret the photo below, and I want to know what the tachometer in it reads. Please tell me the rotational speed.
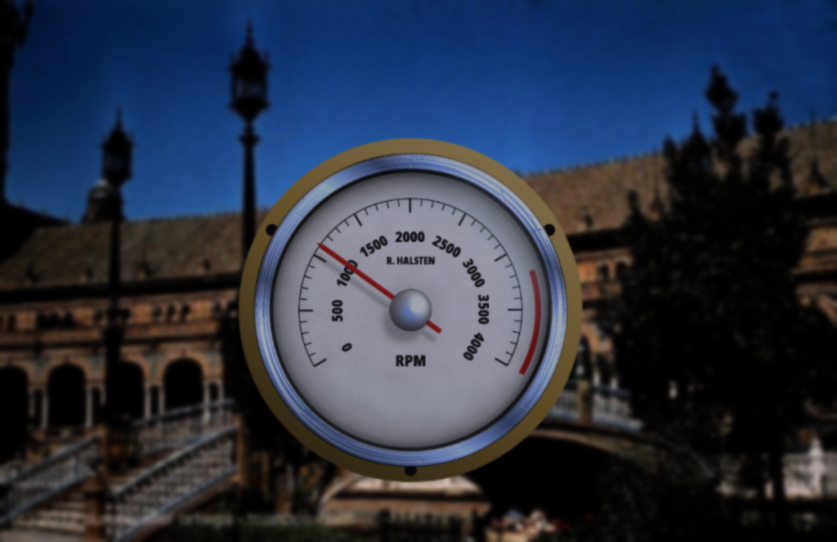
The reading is 1100 rpm
